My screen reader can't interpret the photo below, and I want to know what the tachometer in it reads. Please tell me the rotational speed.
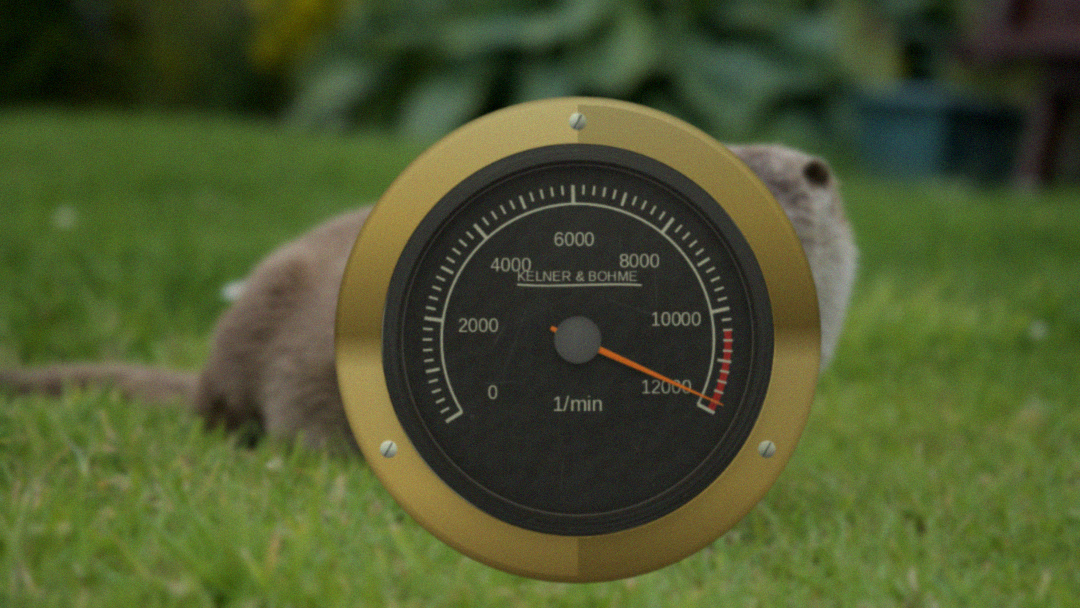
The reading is 11800 rpm
